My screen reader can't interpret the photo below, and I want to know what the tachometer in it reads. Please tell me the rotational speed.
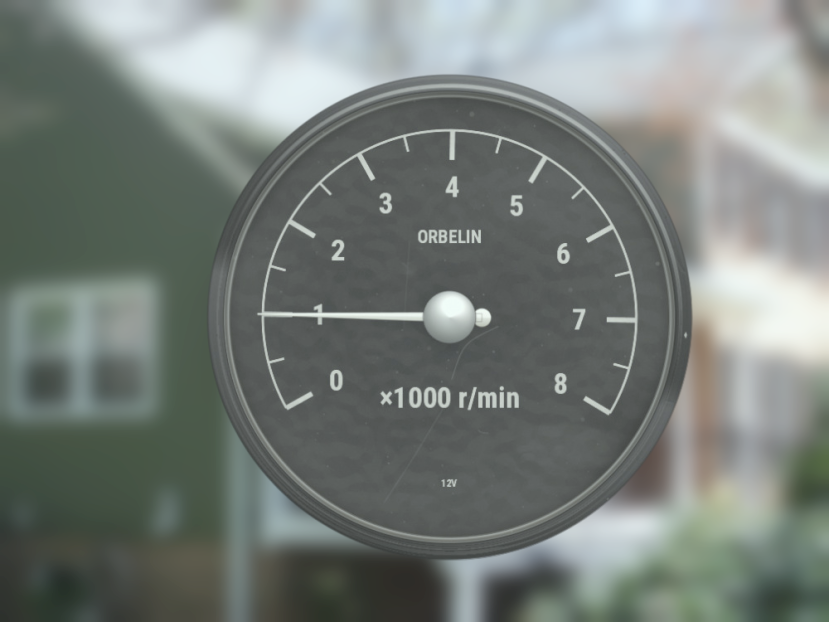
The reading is 1000 rpm
